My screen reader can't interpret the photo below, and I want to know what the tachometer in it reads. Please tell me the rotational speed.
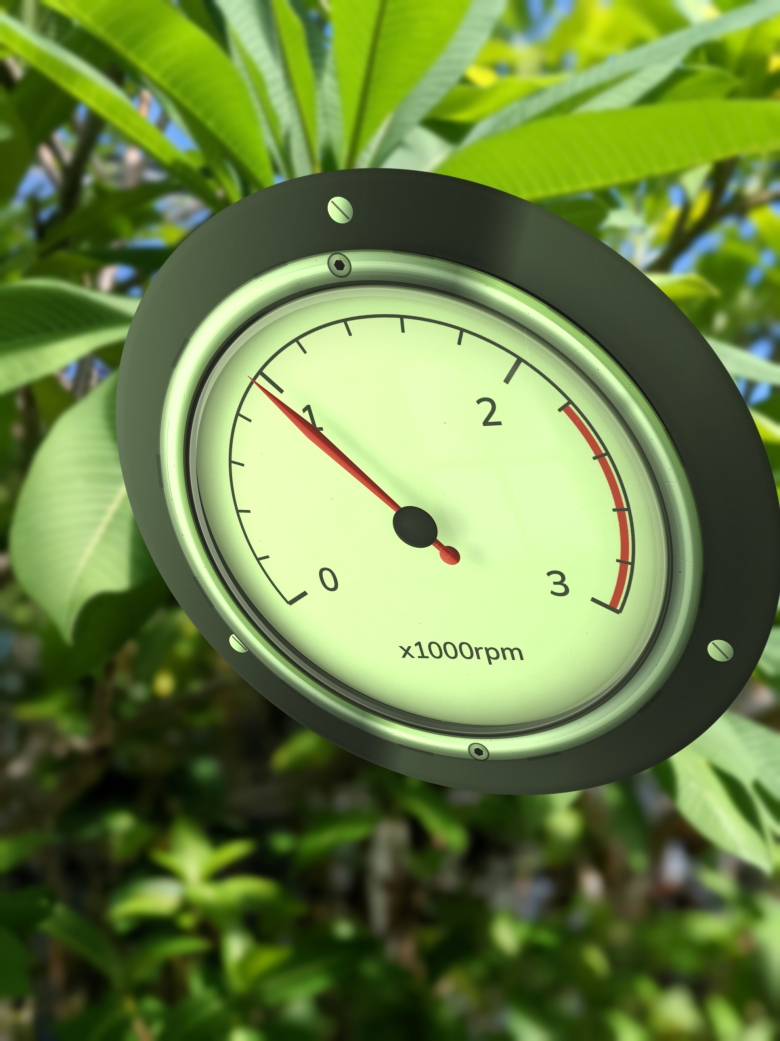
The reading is 1000 rpm
